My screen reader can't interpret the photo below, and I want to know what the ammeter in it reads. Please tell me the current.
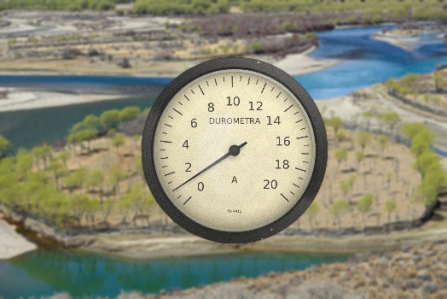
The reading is 1 A
